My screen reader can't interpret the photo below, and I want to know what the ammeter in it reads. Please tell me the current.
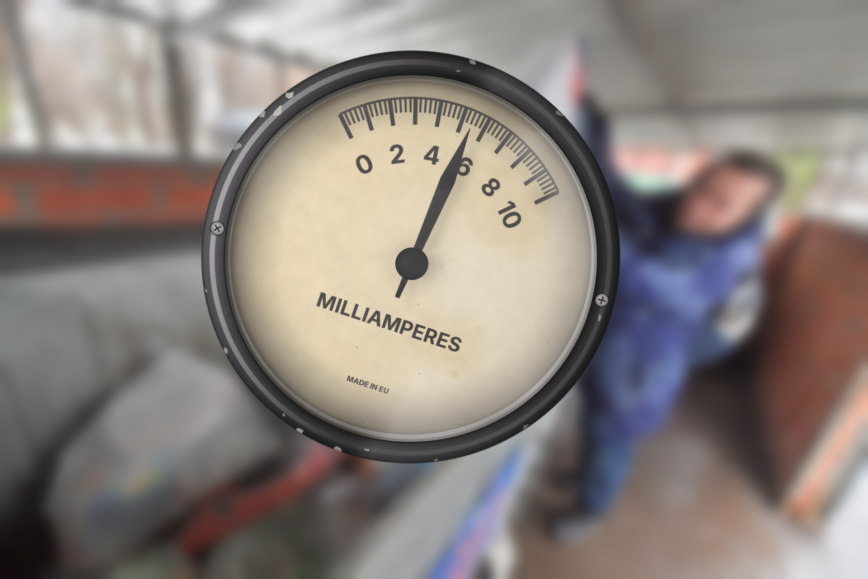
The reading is 5.4 mA
